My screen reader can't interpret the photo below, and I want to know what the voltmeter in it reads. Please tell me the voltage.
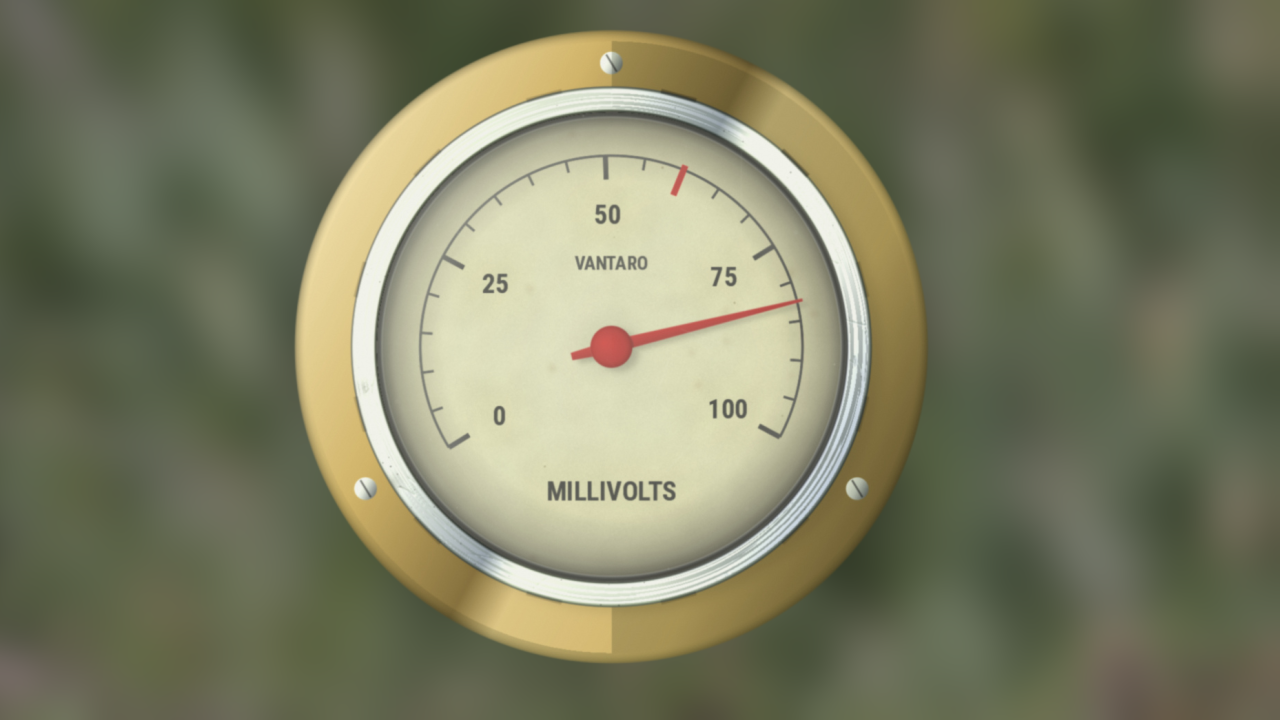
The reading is 82.5 mV
